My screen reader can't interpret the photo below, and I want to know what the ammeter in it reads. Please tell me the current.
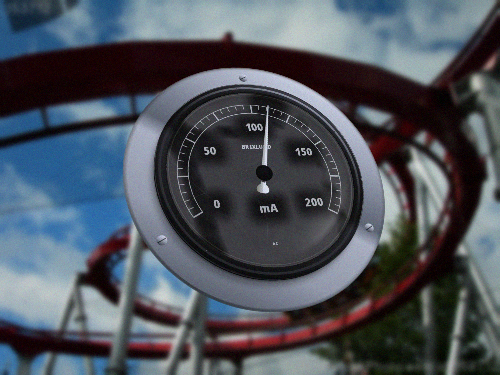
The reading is 110 mA
